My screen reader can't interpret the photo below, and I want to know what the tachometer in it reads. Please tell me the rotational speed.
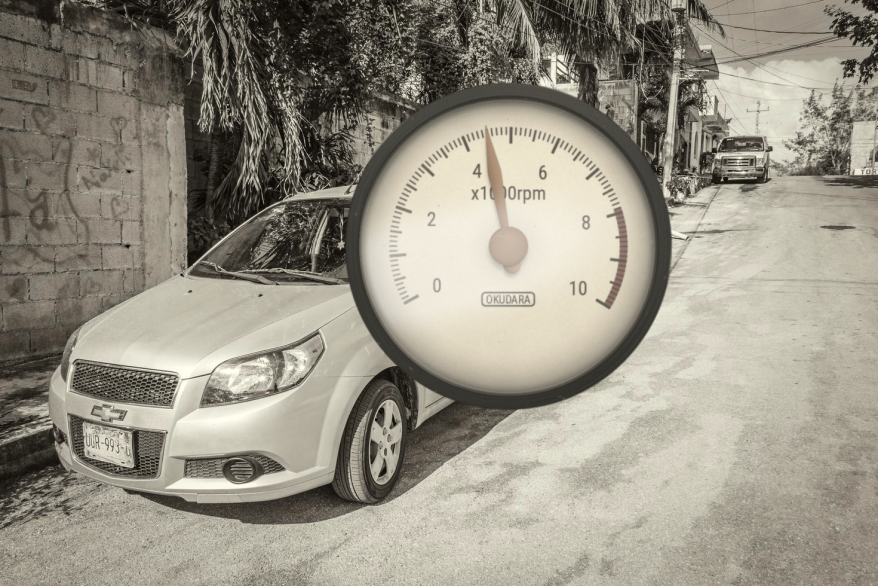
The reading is 4500 rpm
